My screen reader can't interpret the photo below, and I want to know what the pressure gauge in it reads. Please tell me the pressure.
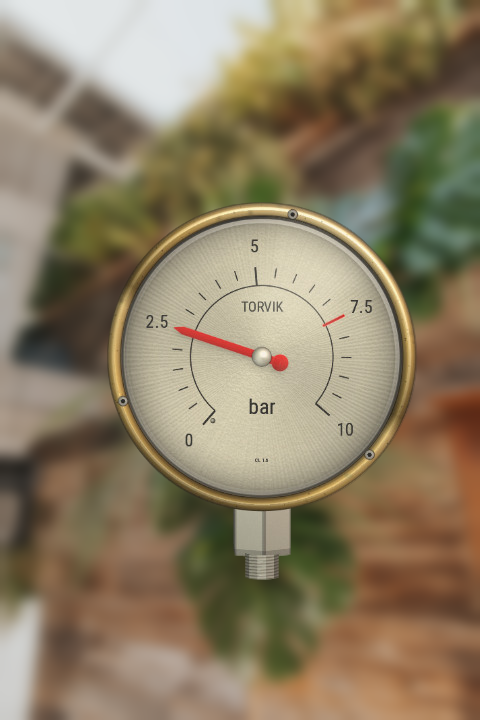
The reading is 2.5 bar
